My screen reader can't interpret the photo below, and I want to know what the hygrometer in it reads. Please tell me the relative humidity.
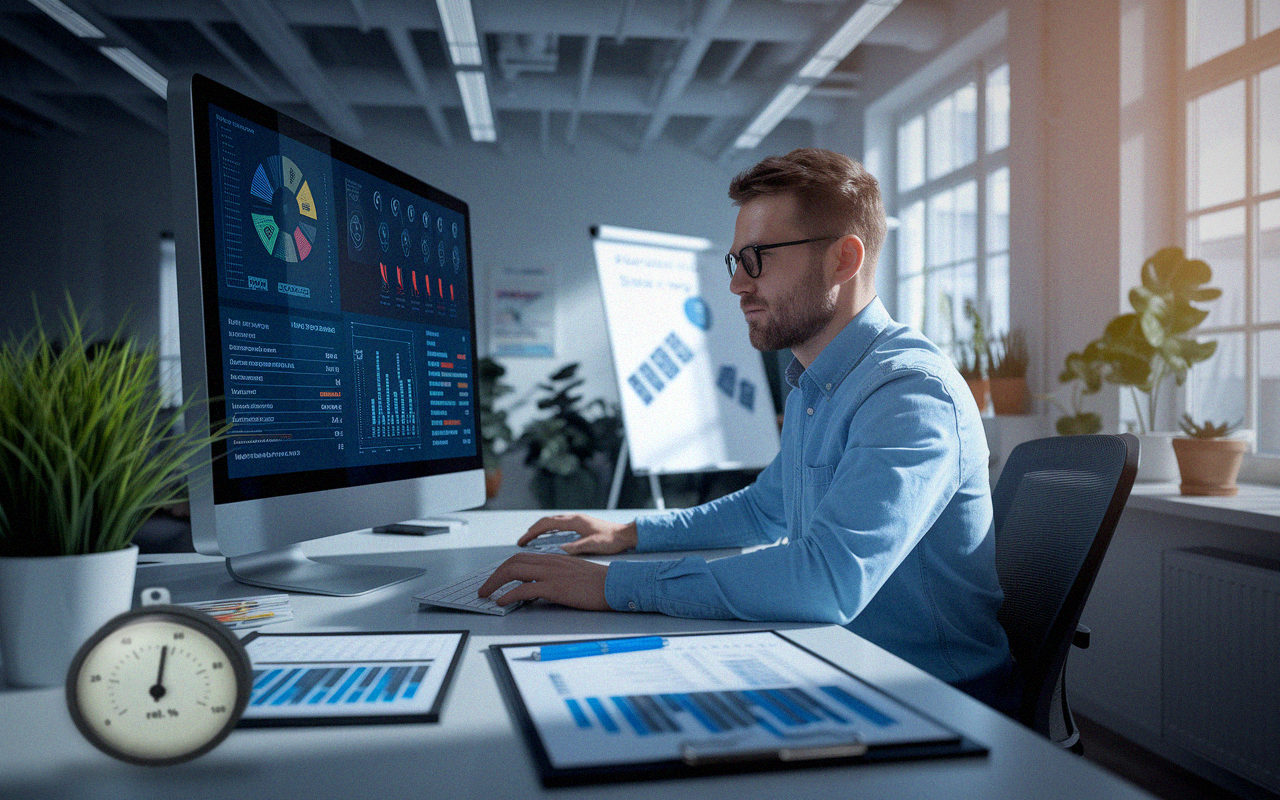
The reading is 56 %
